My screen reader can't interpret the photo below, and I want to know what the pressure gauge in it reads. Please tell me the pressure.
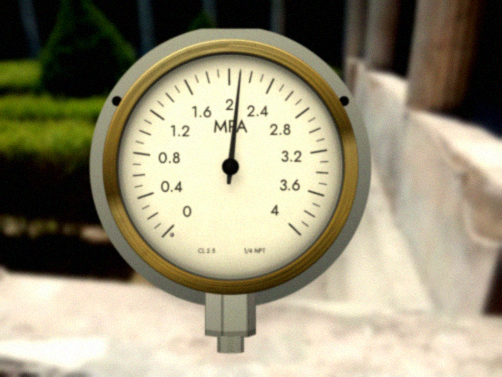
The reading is 2.1 MPa
